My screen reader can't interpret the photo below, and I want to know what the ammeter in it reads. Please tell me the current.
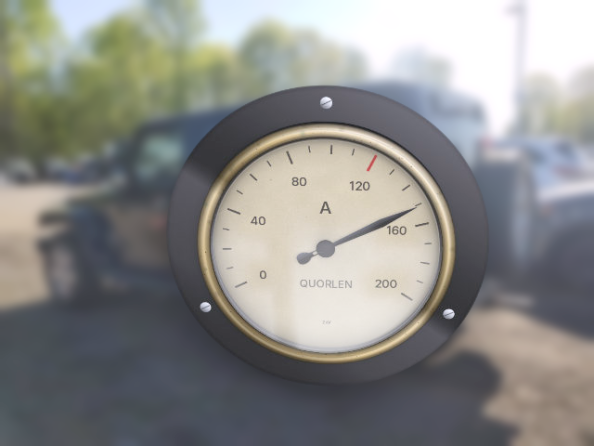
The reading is 150 A
